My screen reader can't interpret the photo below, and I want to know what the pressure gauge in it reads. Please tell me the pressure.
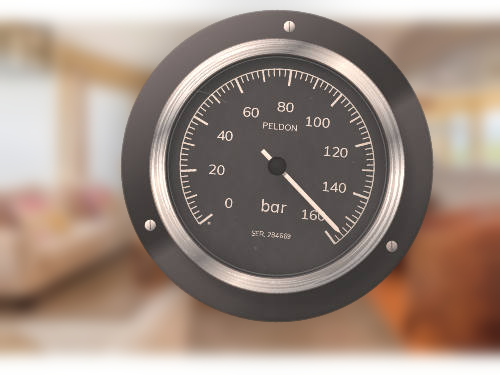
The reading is 156 bar
